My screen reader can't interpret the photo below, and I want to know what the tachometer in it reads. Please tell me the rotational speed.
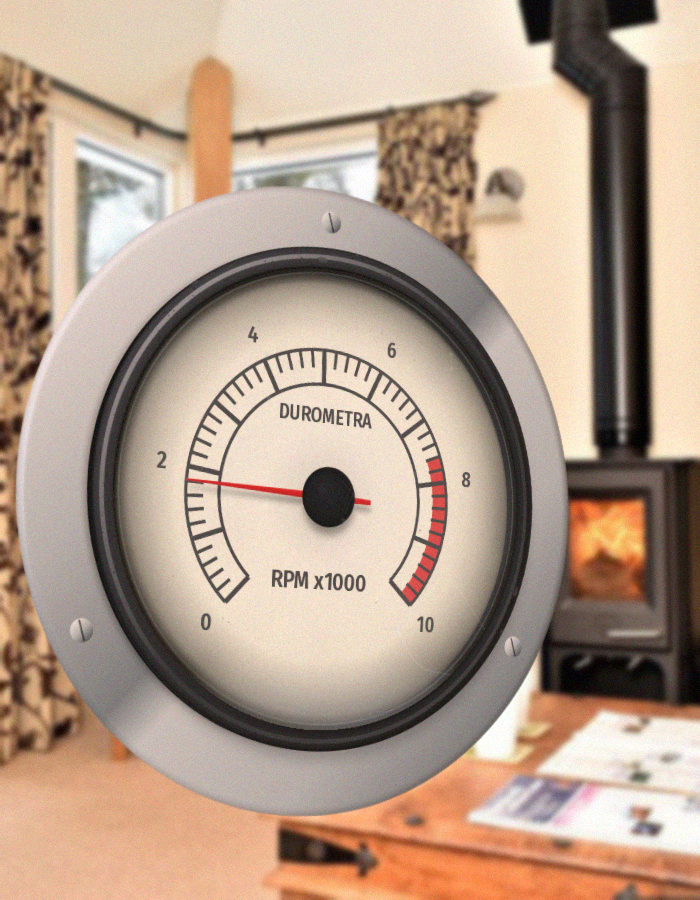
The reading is 1800 rpm
